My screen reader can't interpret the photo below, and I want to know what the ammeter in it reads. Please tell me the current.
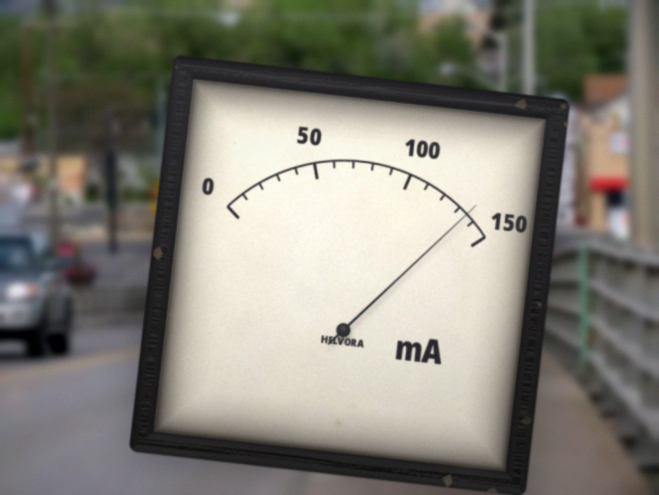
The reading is 135 mA
